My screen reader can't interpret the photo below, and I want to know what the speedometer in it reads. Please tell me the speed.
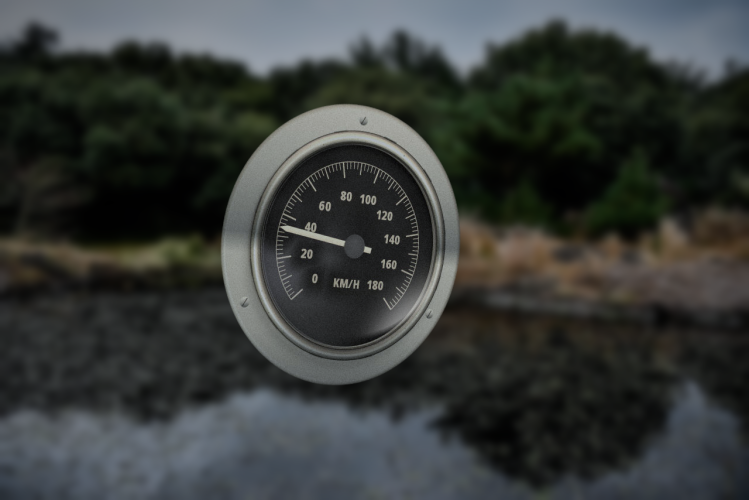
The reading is 34 km/h
